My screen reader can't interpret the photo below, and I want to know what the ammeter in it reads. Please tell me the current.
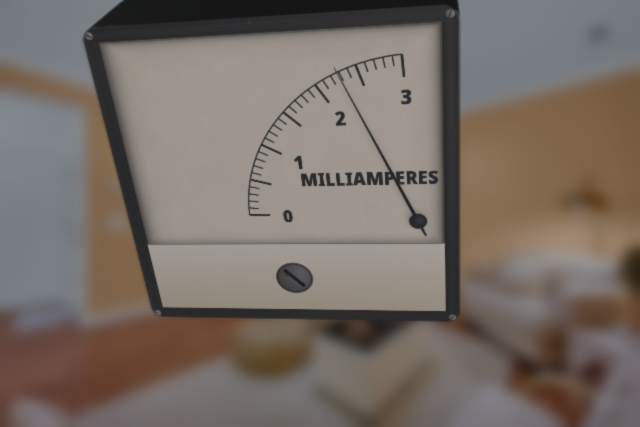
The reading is 2.3 mA
